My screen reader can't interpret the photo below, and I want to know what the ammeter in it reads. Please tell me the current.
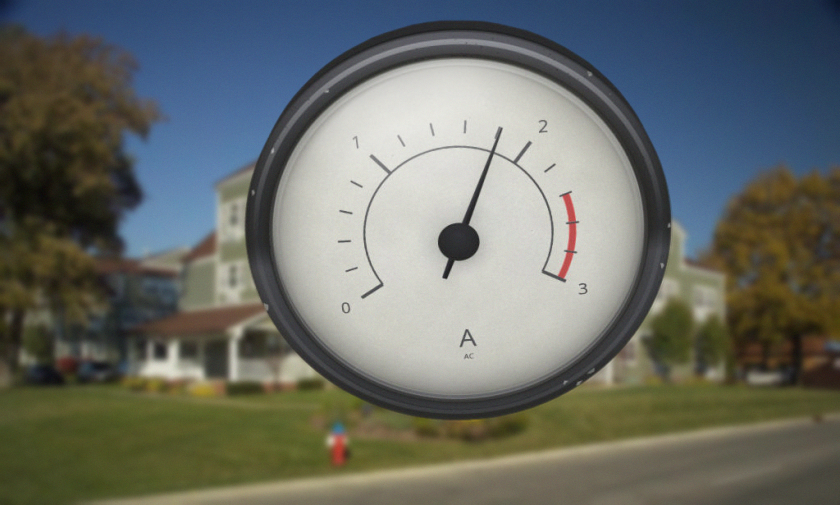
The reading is 1.8 A
